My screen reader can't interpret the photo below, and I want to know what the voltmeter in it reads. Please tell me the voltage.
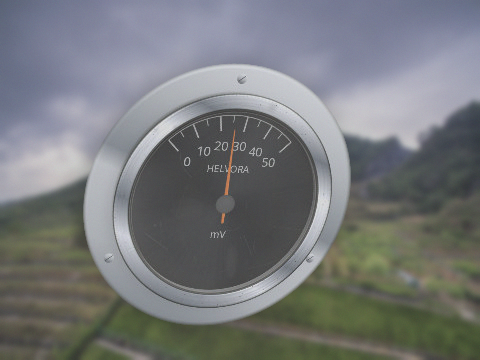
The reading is 25 mV
